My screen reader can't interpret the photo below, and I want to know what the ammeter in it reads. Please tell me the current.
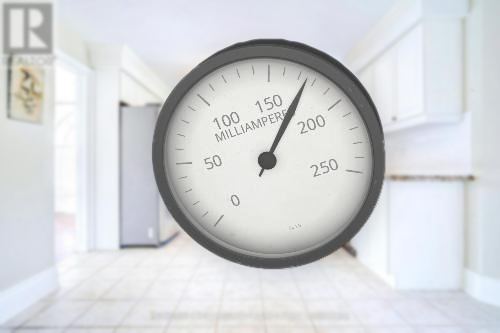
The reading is 175 mA
